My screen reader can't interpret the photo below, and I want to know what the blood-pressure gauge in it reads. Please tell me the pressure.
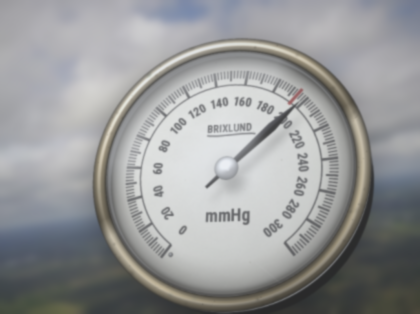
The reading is 200 mmHg
